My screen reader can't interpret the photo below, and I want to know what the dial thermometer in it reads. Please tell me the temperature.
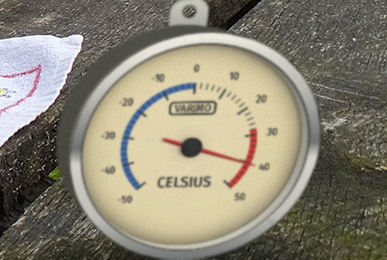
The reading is 40 °C
